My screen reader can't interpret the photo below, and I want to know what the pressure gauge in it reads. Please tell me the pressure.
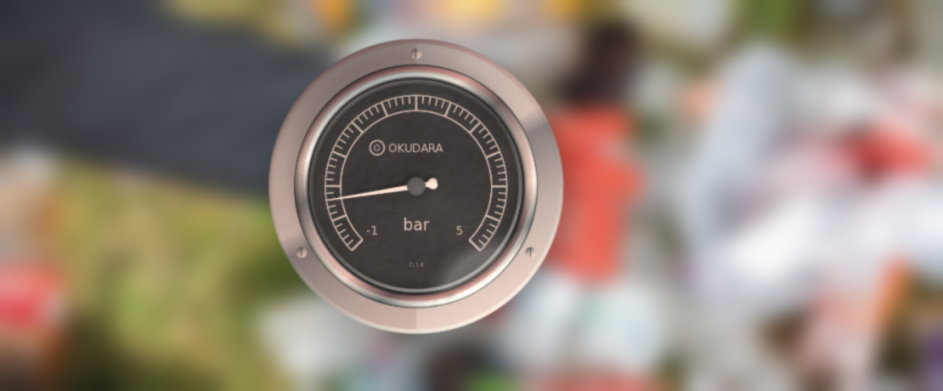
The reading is -0.2 bar
